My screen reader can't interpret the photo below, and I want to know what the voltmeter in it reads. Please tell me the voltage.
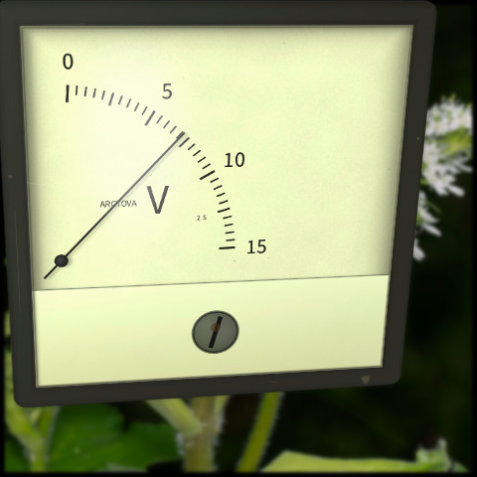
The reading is 7 V
